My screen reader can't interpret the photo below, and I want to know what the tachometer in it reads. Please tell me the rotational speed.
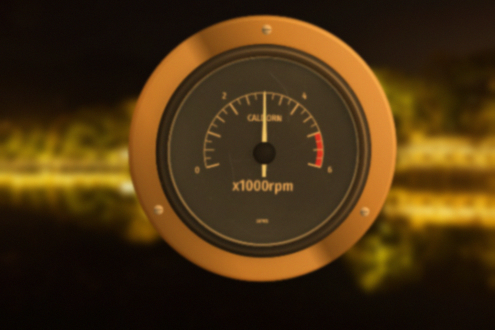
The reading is 3000 rpm
